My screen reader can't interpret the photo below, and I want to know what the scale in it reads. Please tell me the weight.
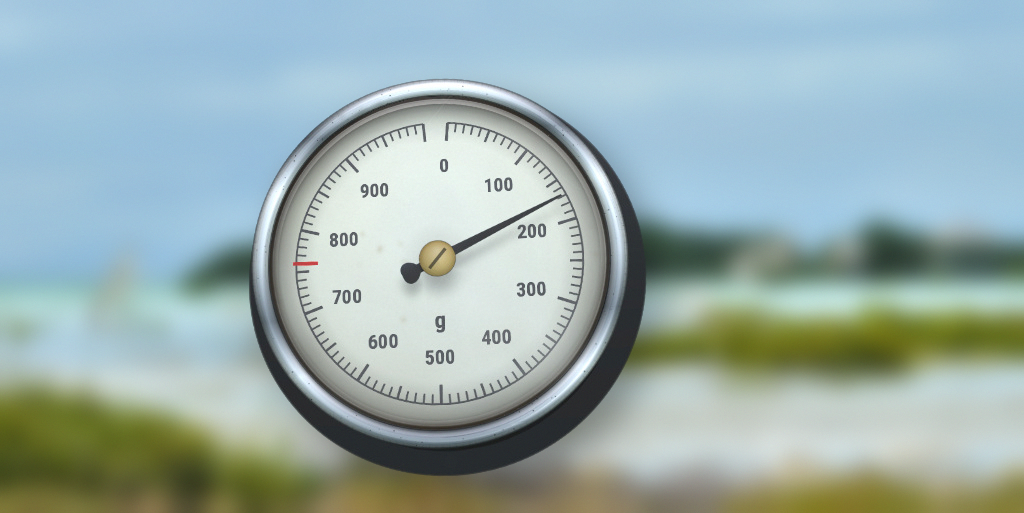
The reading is 170 g
